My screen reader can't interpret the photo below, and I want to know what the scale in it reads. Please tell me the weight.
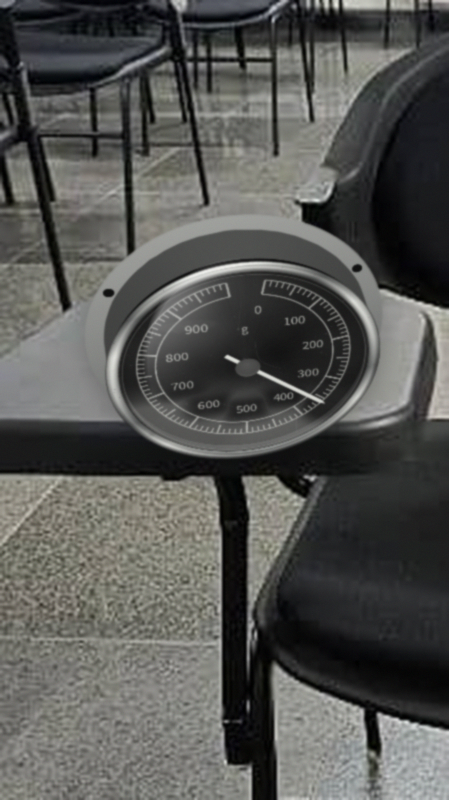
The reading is 350 g
